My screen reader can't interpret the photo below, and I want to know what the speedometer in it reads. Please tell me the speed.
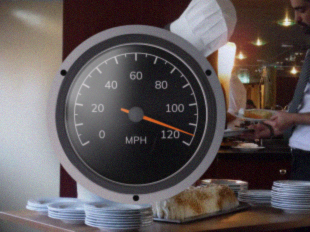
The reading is 115 mph
